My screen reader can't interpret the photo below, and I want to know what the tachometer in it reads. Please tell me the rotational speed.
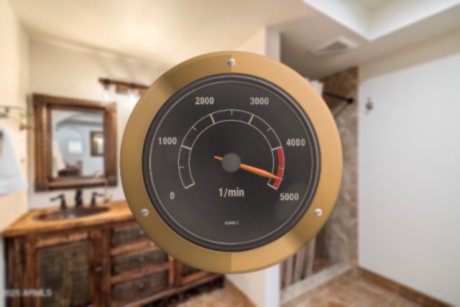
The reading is 4750 rpm
